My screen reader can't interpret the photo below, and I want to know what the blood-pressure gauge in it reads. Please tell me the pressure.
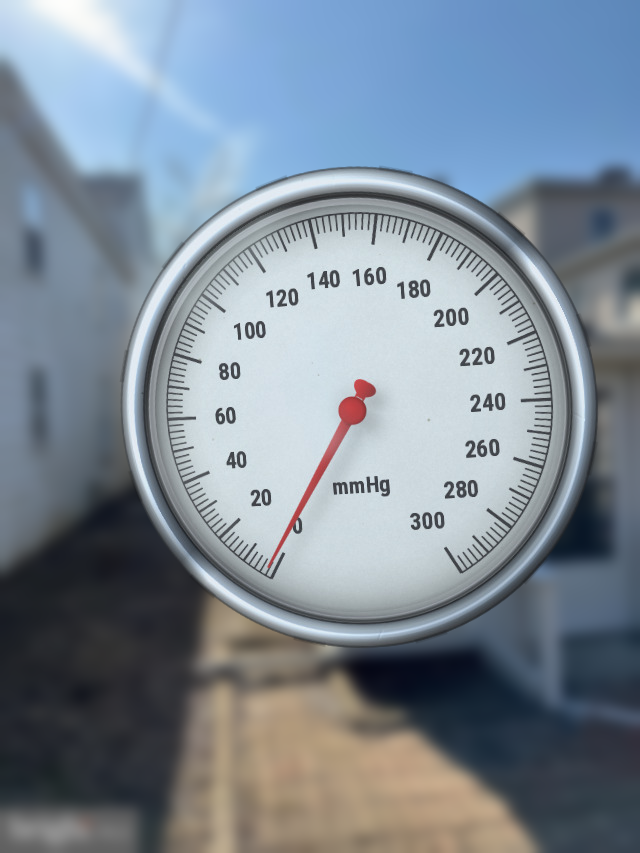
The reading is 2 mmHg
